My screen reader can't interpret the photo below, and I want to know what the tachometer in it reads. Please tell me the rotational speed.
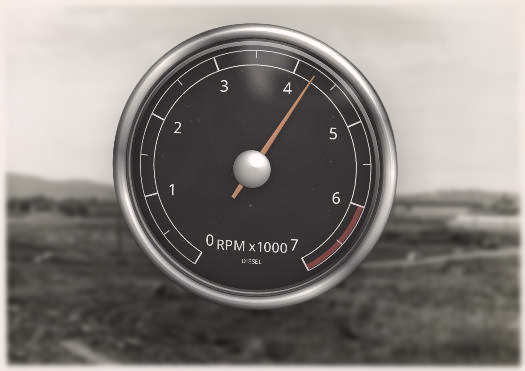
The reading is 4250 rpm
